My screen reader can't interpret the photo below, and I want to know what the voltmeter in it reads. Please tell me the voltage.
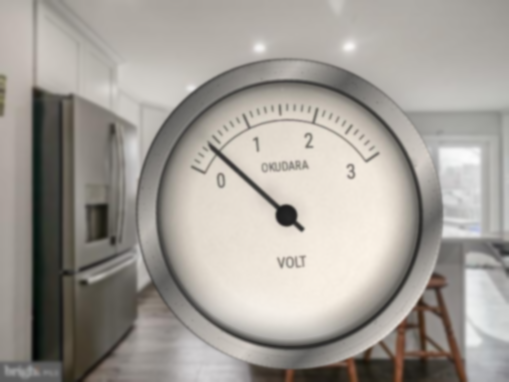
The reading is 0.4 V
